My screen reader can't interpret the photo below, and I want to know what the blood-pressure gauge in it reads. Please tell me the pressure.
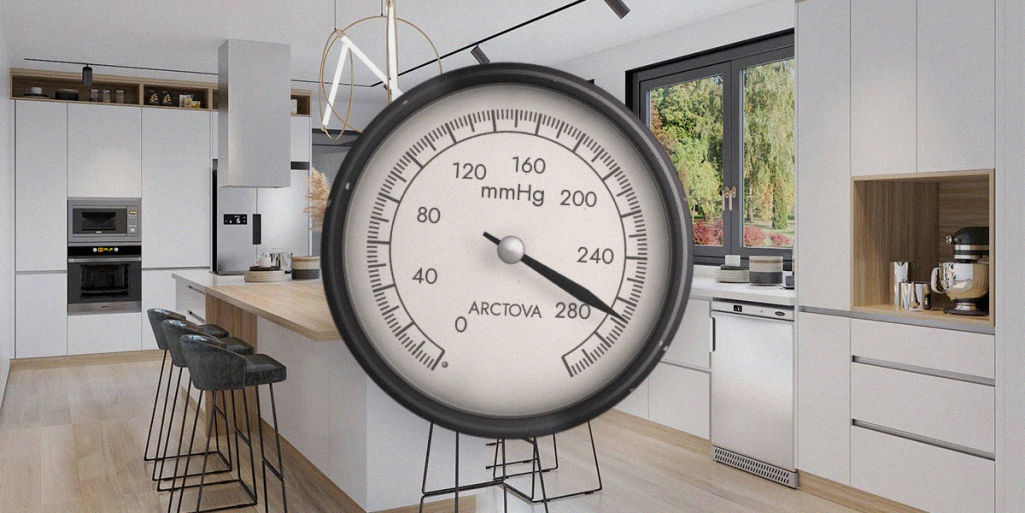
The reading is 268 mmHg
